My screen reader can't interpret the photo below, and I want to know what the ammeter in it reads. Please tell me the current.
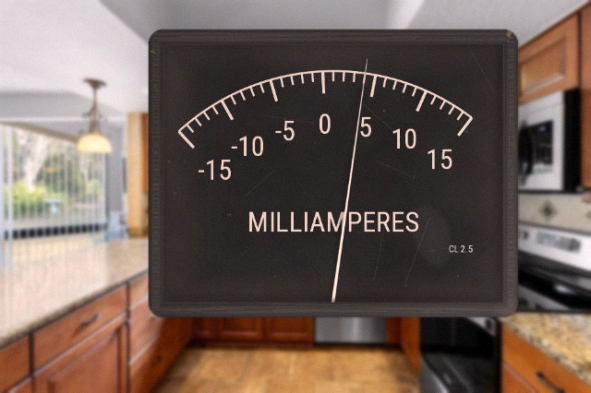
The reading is 4 mA
